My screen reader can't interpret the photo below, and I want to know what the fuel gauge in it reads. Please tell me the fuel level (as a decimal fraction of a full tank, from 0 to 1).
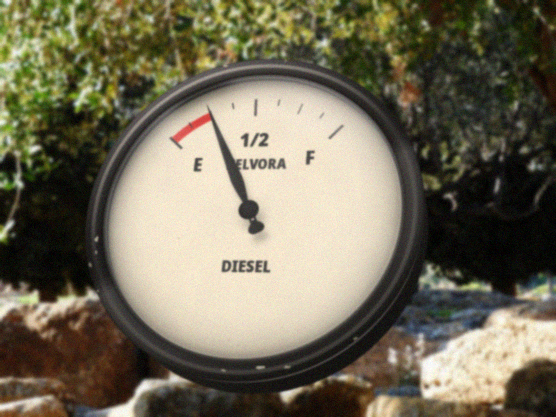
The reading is 0.25
